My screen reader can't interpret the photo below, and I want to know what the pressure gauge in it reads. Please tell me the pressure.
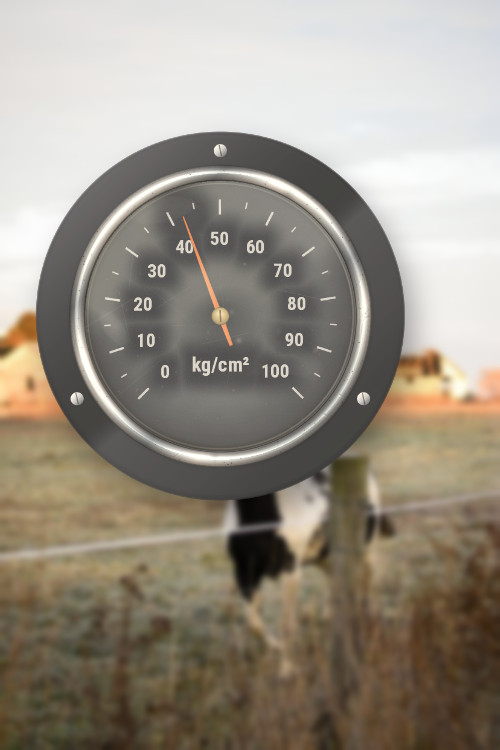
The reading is 42.5 kg/cm²
